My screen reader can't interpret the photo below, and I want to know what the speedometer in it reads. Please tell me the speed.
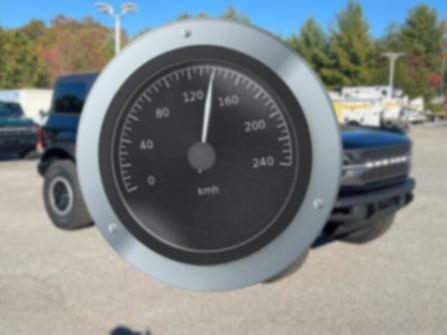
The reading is 140 km/h
